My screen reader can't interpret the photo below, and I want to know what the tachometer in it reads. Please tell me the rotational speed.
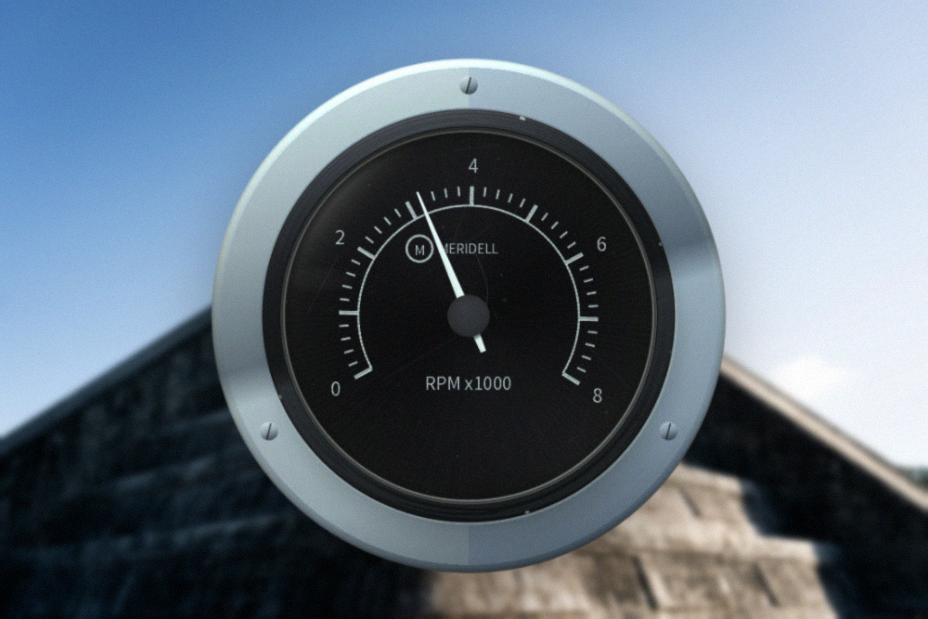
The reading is 3200 rpm
